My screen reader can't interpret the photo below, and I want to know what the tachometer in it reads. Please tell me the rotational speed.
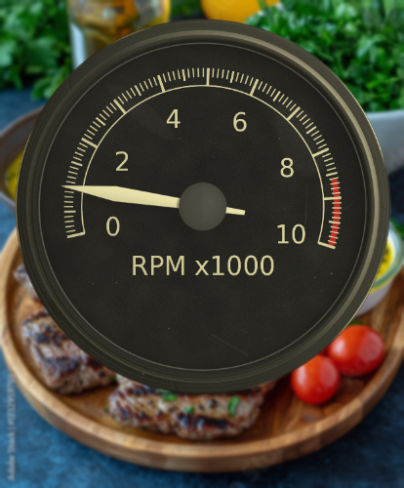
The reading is 1000 rpm
